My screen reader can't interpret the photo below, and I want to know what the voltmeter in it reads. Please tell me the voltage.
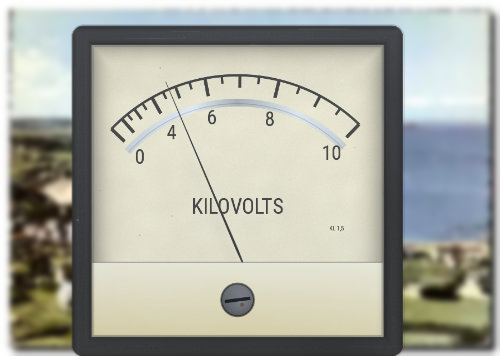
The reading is 4.75 kV
